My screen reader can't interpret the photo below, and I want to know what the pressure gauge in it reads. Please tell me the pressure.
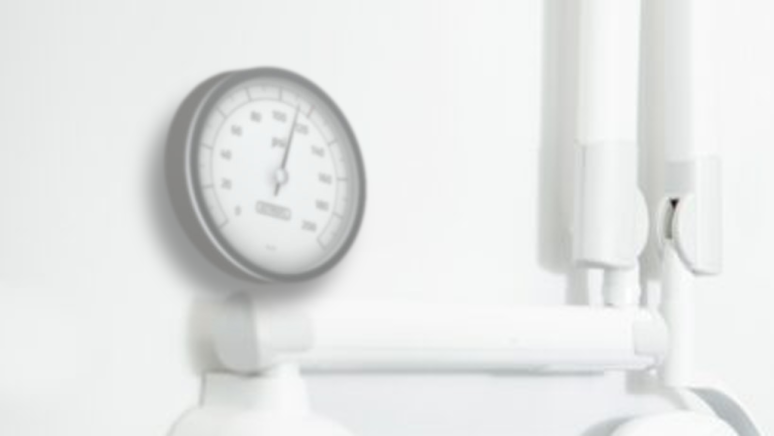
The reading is 110 psi
